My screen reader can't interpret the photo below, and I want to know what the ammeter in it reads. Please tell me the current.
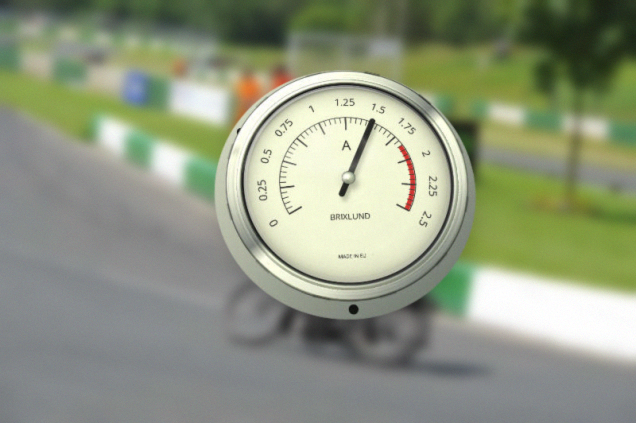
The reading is 1.5 A
